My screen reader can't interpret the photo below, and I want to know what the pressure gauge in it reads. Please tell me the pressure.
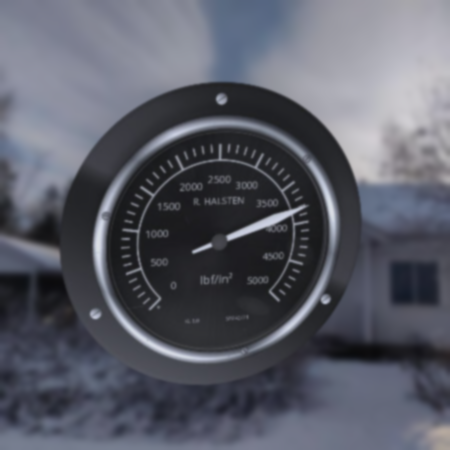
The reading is 3800 psi
